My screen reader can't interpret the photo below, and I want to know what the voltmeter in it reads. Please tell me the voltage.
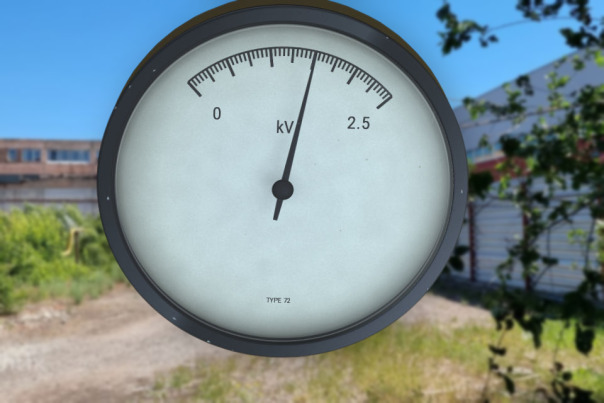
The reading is 1.5 kV
